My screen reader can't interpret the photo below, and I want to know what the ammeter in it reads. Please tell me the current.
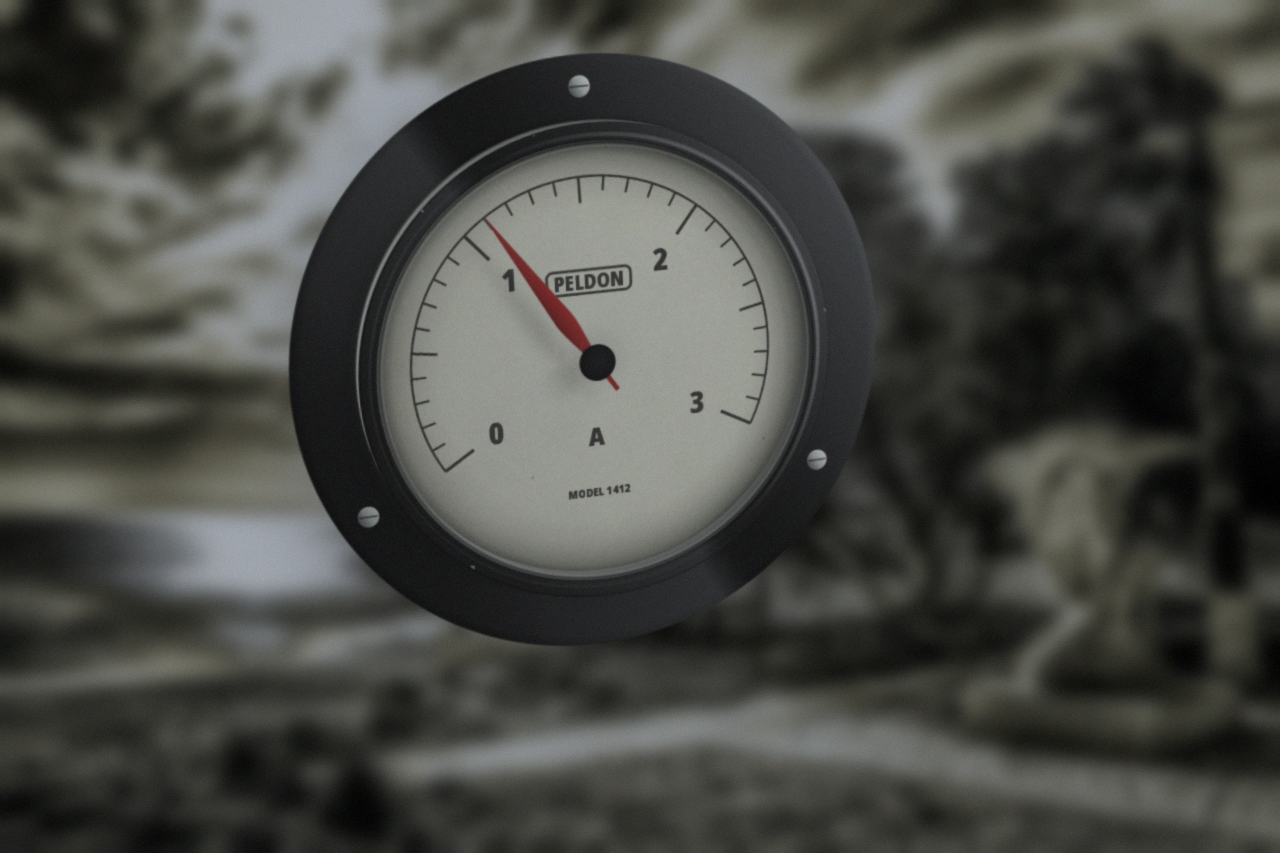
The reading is 1.1 A
